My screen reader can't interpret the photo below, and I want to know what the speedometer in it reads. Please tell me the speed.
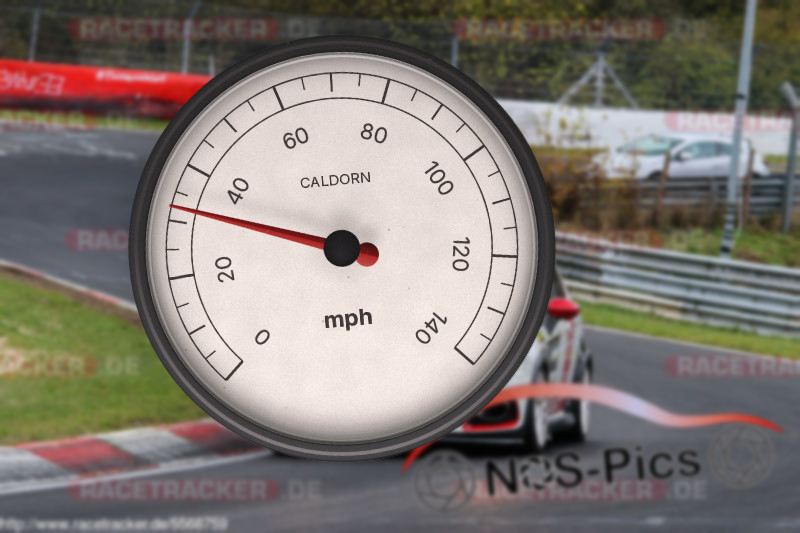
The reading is 32.5 mph
